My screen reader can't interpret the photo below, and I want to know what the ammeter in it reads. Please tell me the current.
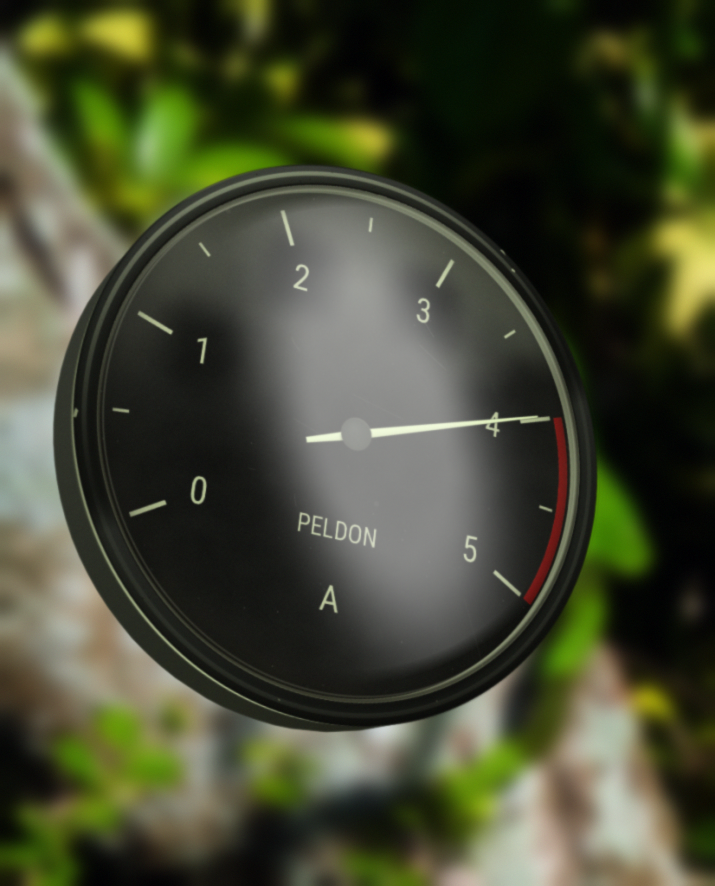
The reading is 4 A
